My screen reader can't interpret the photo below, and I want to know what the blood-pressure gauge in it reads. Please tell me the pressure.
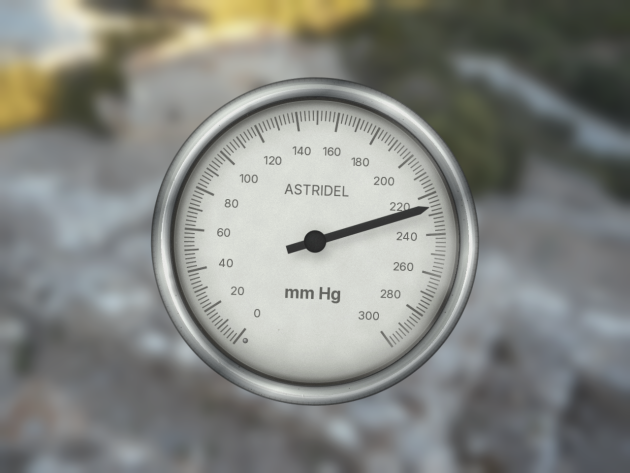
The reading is 226 mmHg
